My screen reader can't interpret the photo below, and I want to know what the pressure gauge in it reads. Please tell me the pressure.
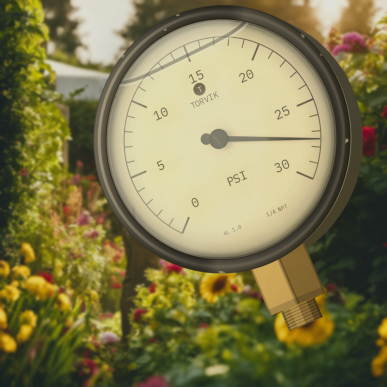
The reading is 27.5 psi
